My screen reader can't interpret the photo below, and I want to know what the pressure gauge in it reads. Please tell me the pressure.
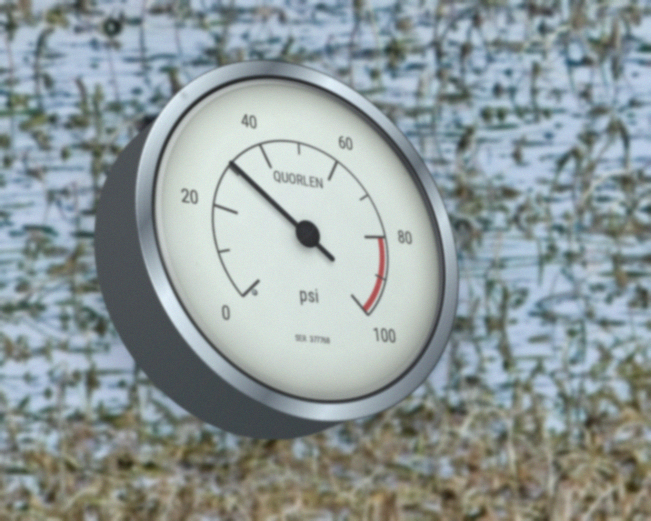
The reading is 30 psi
